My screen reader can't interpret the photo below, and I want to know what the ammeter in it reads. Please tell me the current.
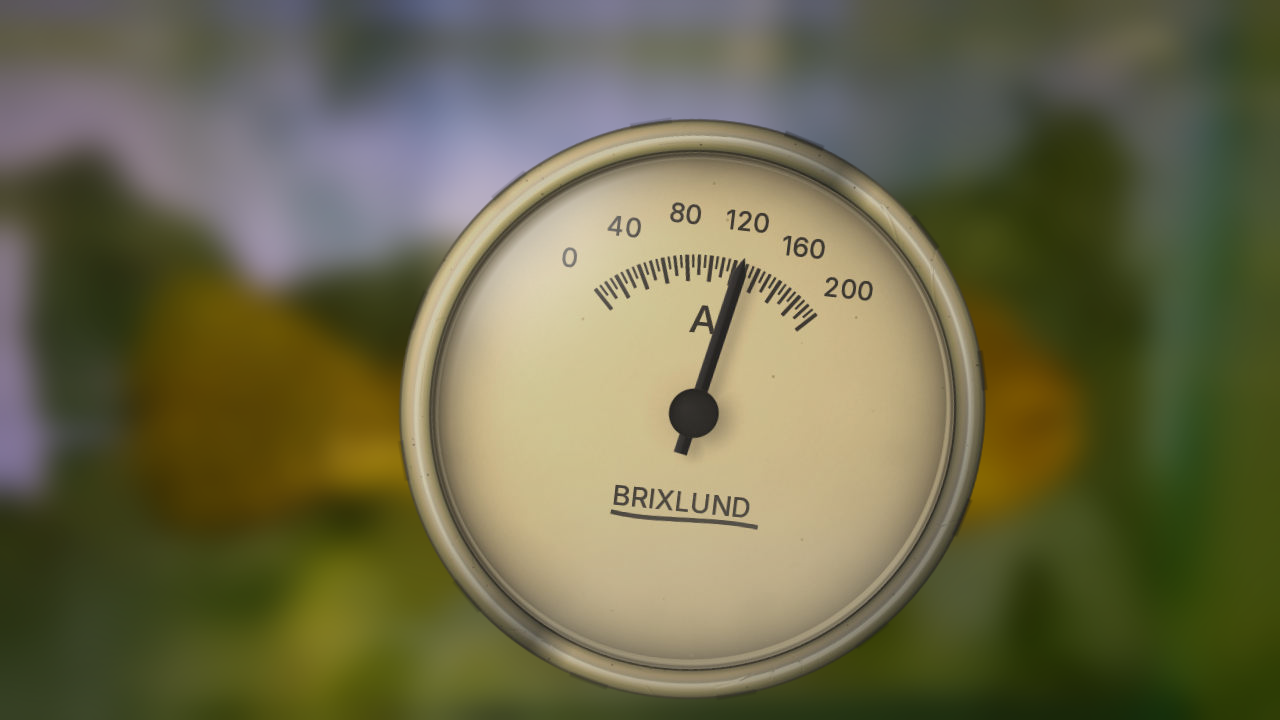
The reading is 125 A
